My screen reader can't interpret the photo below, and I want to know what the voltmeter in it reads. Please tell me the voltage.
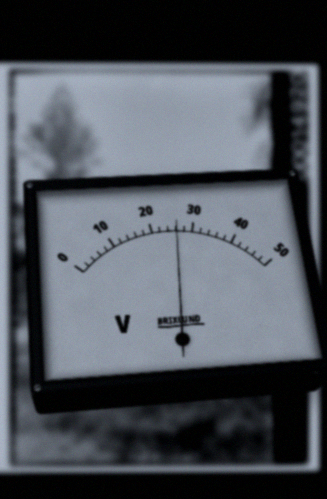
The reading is 26 V
